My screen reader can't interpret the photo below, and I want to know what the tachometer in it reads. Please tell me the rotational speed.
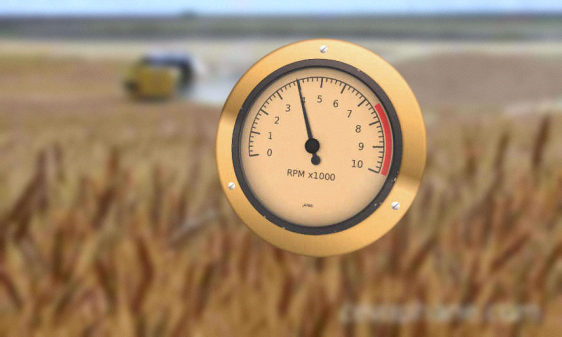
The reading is 4000 rpm
